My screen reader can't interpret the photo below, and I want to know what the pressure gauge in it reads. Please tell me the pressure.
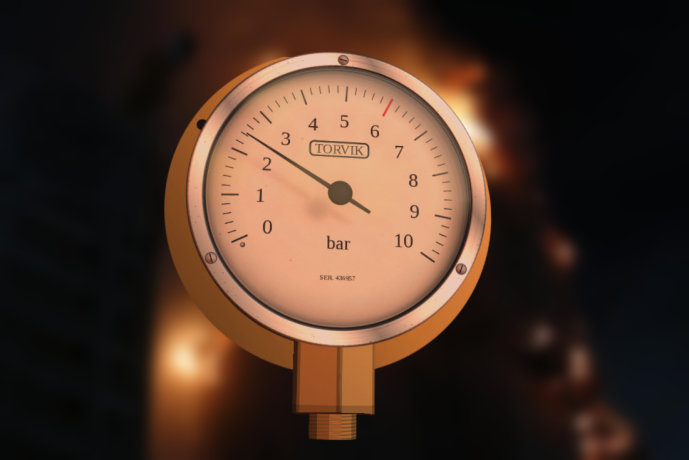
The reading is 2.4 bar
